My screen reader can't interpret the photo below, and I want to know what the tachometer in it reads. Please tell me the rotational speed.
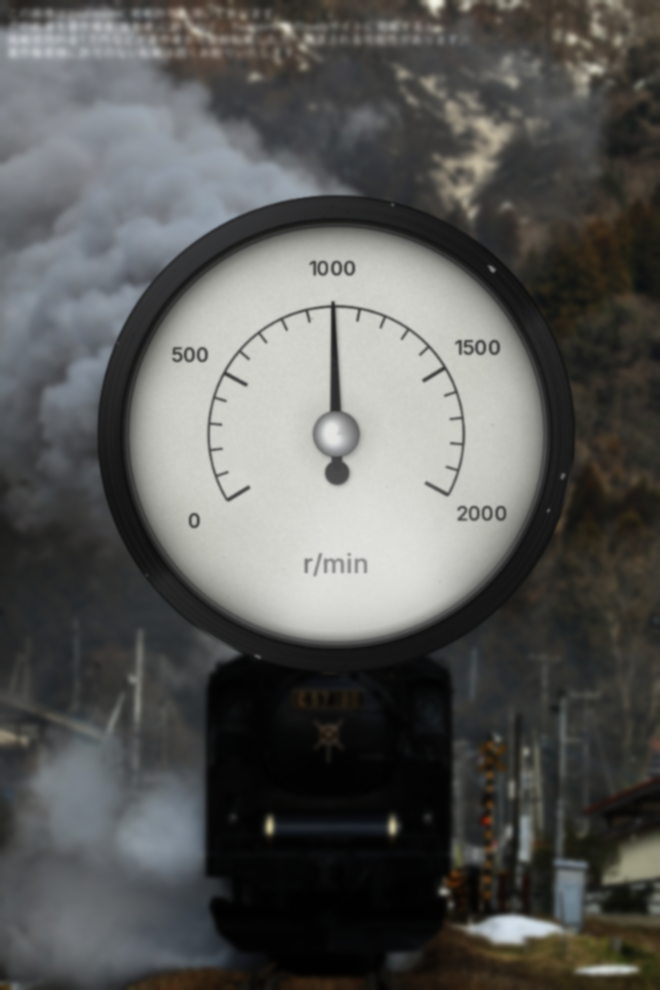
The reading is 1000 rpm
